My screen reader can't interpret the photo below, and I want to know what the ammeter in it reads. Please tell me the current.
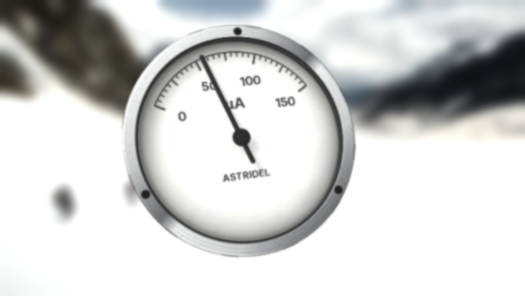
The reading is 55 µA
